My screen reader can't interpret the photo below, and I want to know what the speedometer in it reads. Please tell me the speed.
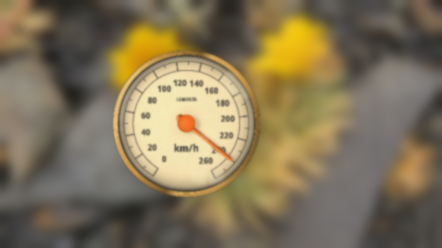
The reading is 240 km/h
